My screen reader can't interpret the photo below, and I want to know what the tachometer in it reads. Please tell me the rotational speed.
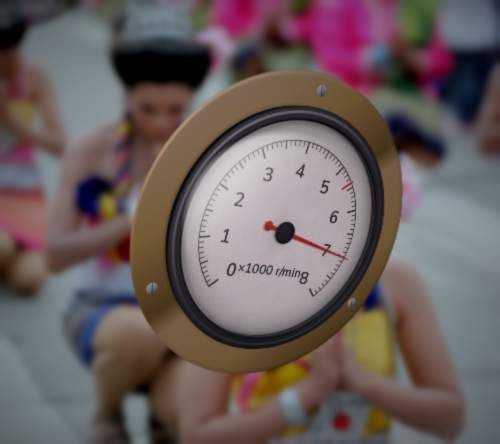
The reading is 7000 rpm
